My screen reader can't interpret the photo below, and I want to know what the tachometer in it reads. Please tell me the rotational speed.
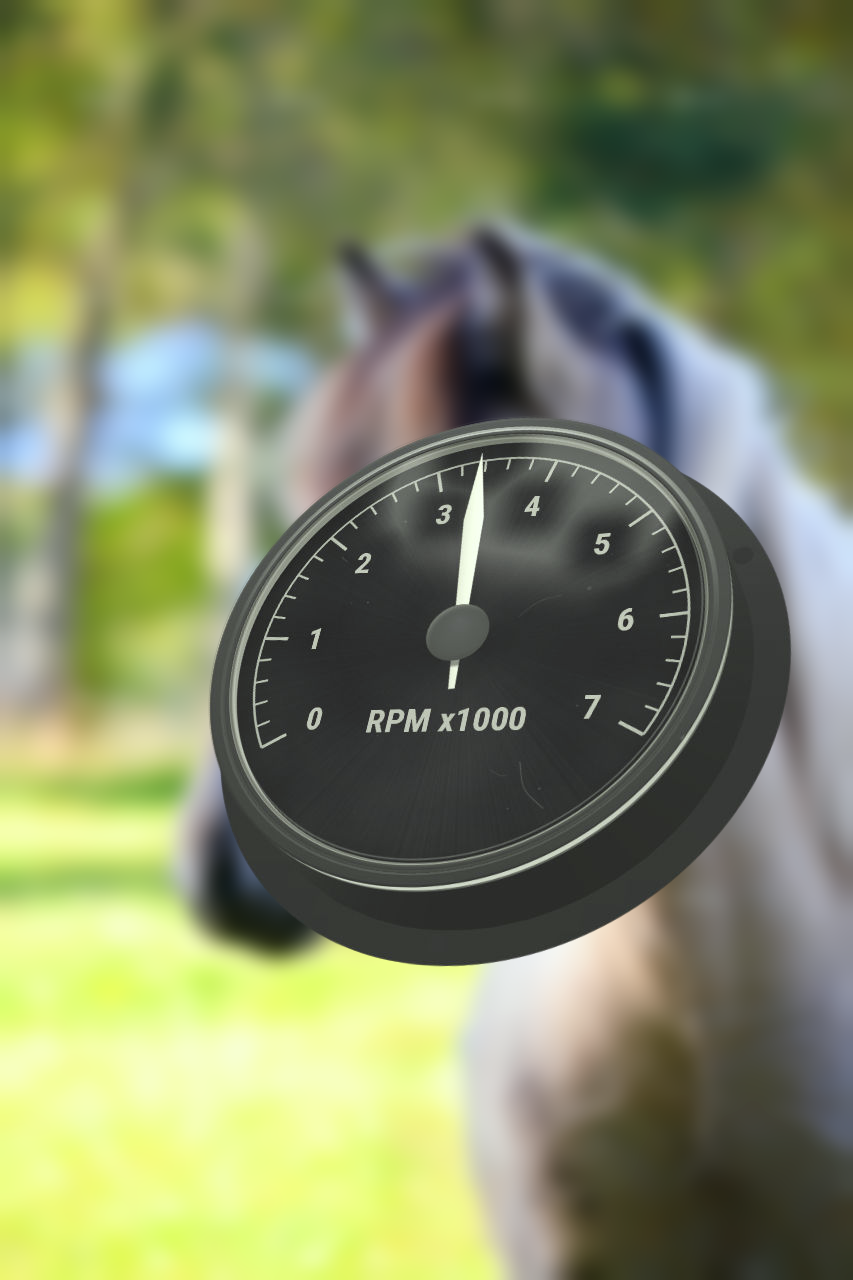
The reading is 3400 rpm
